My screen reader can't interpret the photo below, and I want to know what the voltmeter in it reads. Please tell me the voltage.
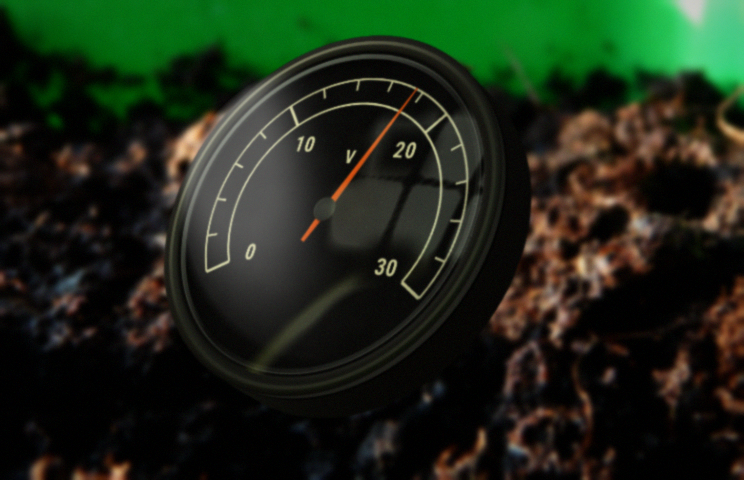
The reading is 18 V
